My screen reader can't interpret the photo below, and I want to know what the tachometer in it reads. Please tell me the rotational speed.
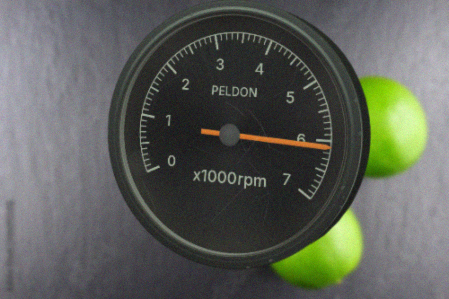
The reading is 6100 rpm
